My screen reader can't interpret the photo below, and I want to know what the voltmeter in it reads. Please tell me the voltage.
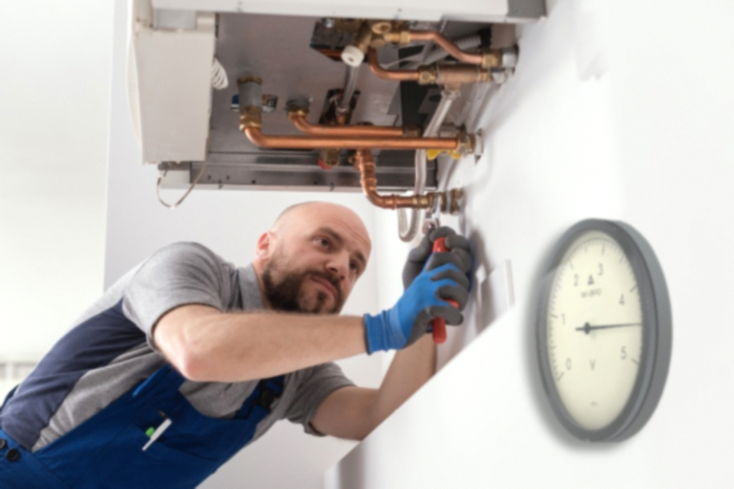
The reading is 4.5 V
